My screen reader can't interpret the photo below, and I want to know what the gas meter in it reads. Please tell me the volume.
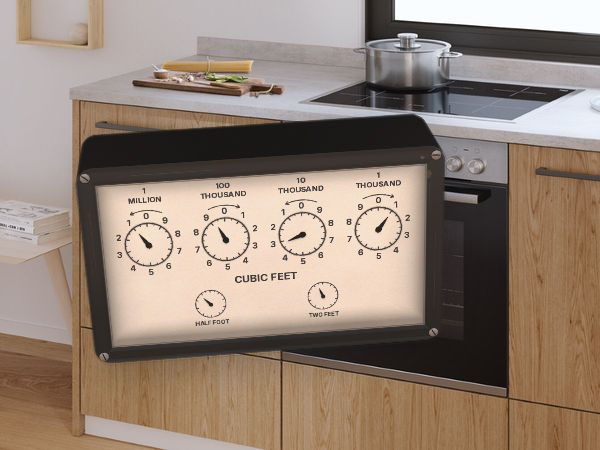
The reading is 93100 ft³
